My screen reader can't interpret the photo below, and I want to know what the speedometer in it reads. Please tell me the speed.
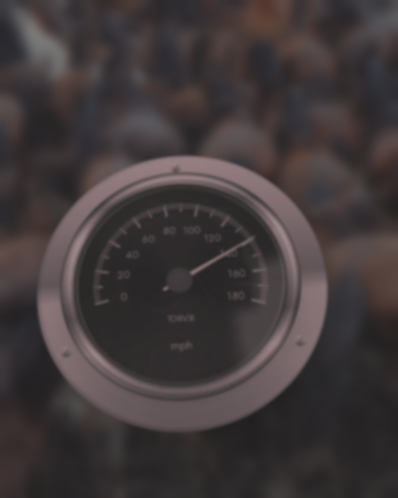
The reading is 140 mph
